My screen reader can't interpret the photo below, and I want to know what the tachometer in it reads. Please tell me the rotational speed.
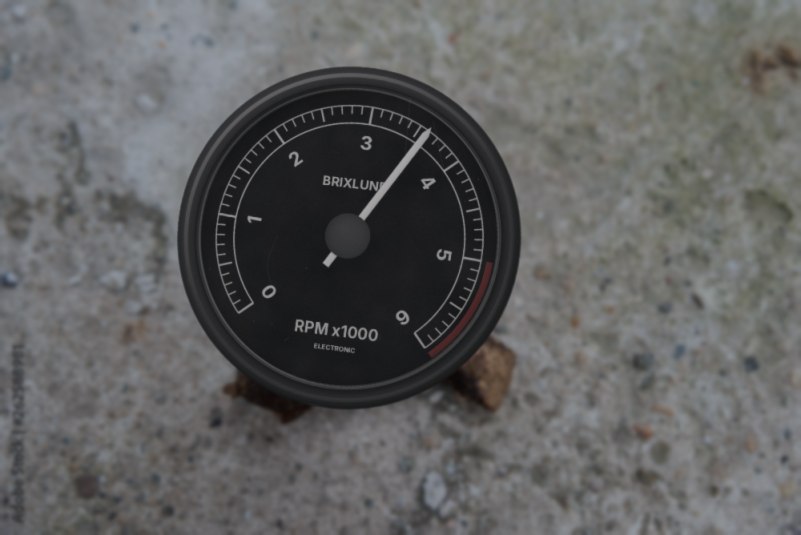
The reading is 3600 rpm
